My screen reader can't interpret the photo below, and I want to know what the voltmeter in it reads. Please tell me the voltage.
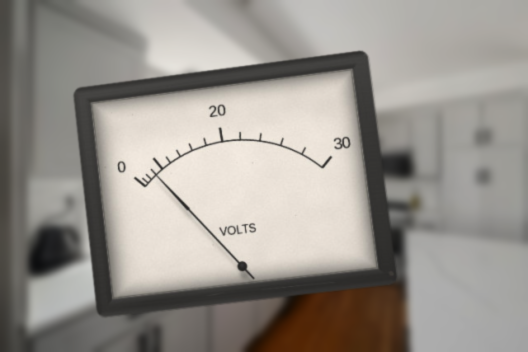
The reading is 8 V
